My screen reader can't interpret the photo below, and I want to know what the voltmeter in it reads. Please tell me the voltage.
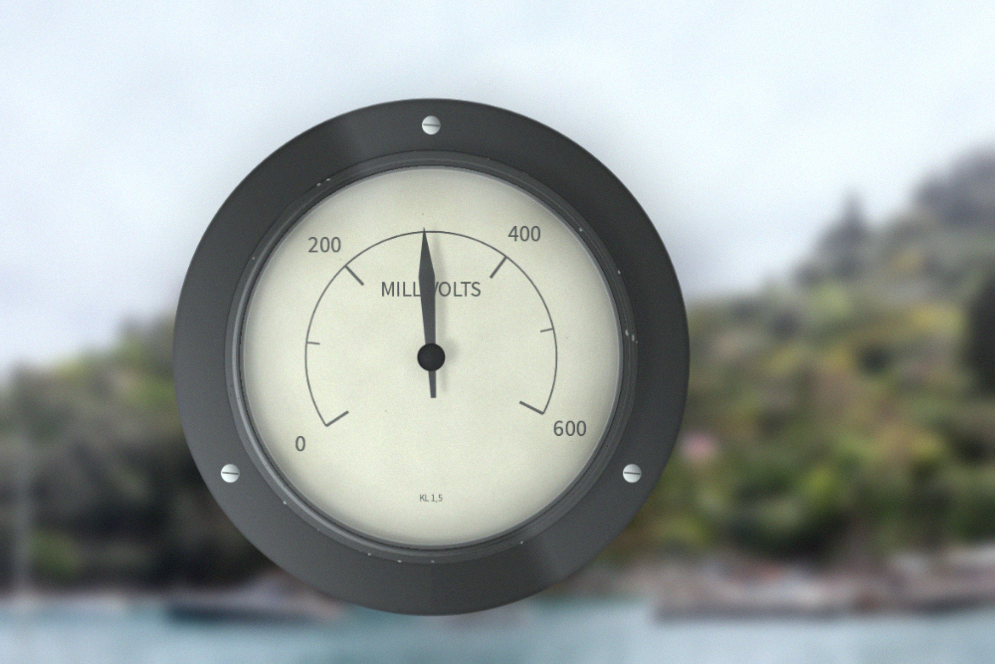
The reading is 300 mV
